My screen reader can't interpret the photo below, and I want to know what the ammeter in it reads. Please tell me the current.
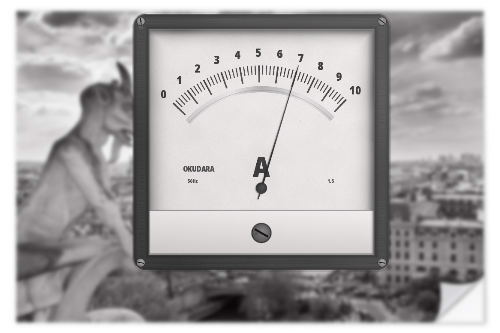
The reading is 7 A
